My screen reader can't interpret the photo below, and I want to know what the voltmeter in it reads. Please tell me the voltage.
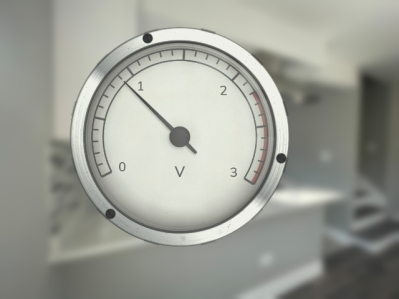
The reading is 0.9 V
